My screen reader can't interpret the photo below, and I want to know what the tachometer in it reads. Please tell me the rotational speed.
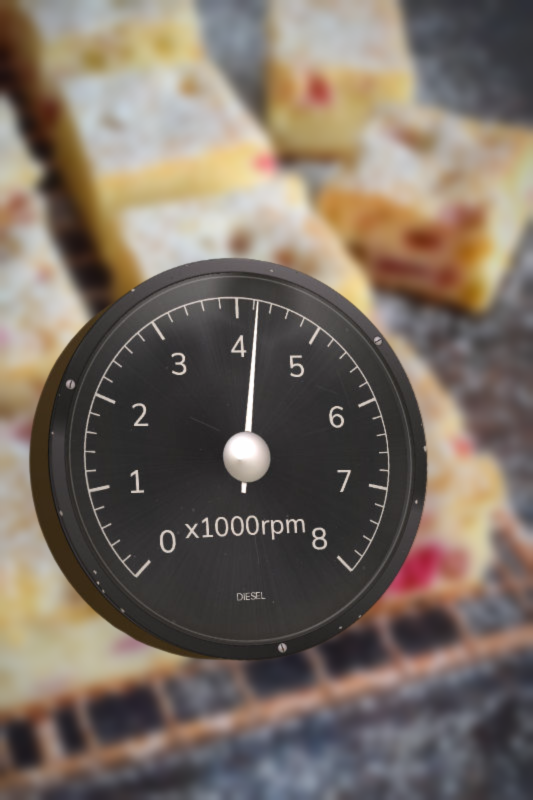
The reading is 4200 rpm
